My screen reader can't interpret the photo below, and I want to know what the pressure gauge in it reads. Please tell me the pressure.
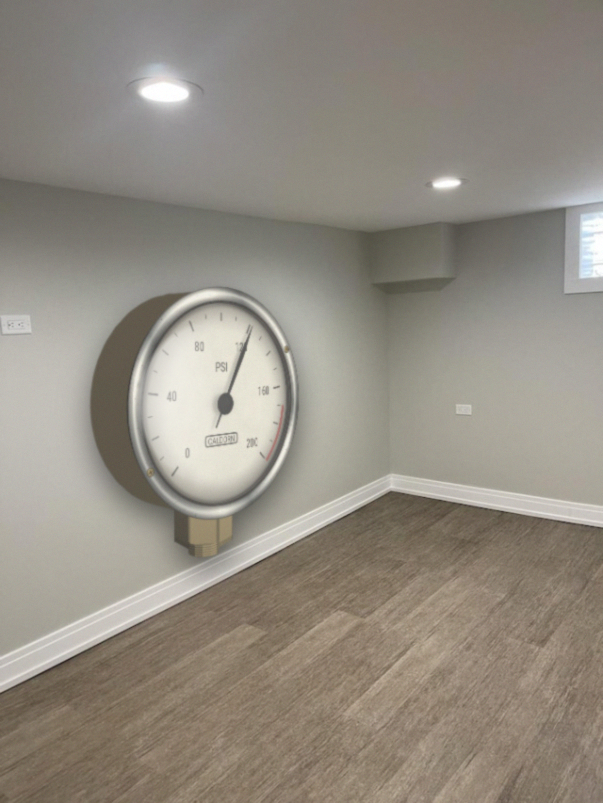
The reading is 120 psi
